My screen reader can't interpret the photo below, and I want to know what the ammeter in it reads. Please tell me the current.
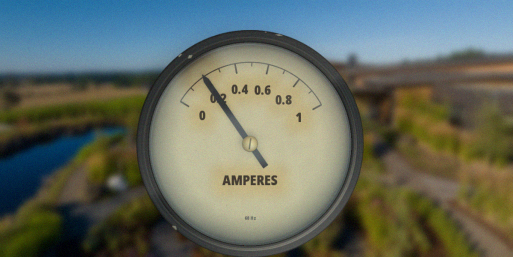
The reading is 0.2 A
